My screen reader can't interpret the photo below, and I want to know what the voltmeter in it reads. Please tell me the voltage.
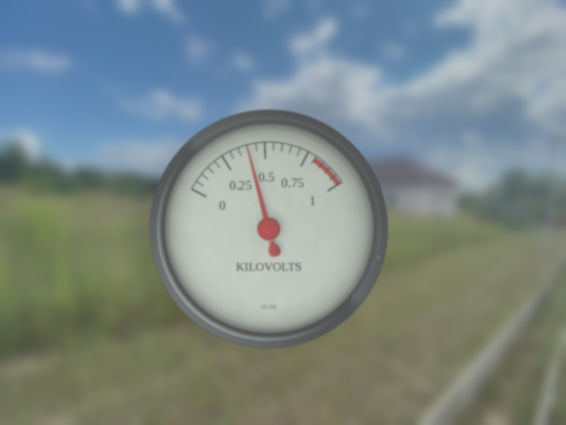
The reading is 0.4 kV
